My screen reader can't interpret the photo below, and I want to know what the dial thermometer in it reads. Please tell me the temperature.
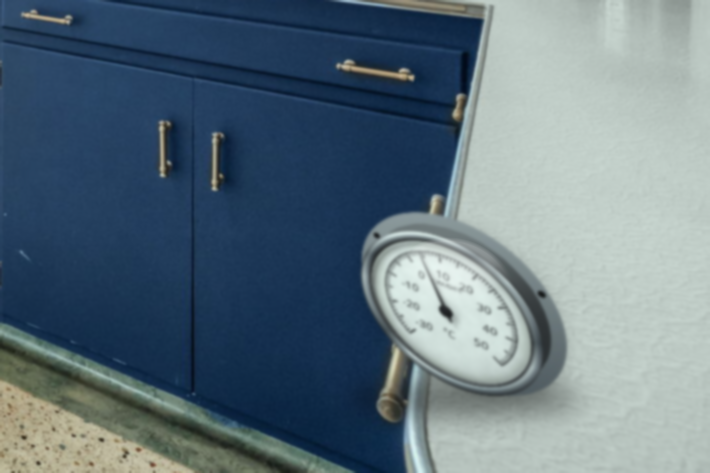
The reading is 5 °C
